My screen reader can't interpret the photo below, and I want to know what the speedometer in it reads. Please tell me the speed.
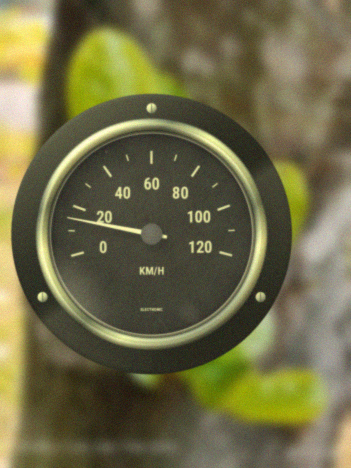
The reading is 15 km/h
